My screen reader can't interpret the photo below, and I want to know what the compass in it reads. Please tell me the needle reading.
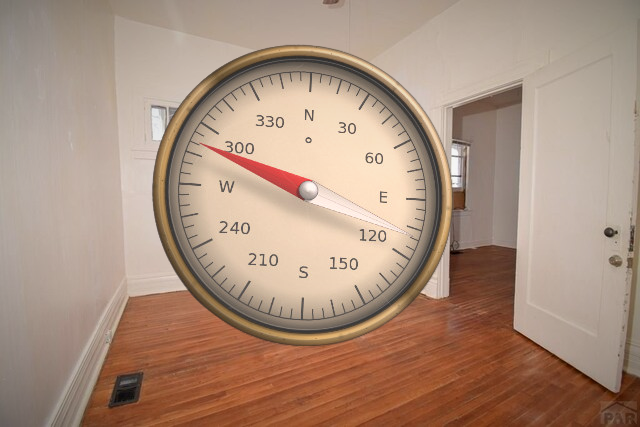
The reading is 290 °
